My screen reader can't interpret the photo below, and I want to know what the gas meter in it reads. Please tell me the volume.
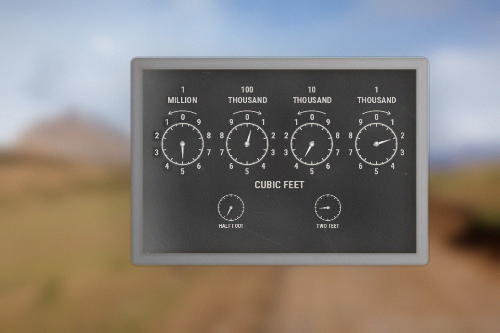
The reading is 504200 ft³
